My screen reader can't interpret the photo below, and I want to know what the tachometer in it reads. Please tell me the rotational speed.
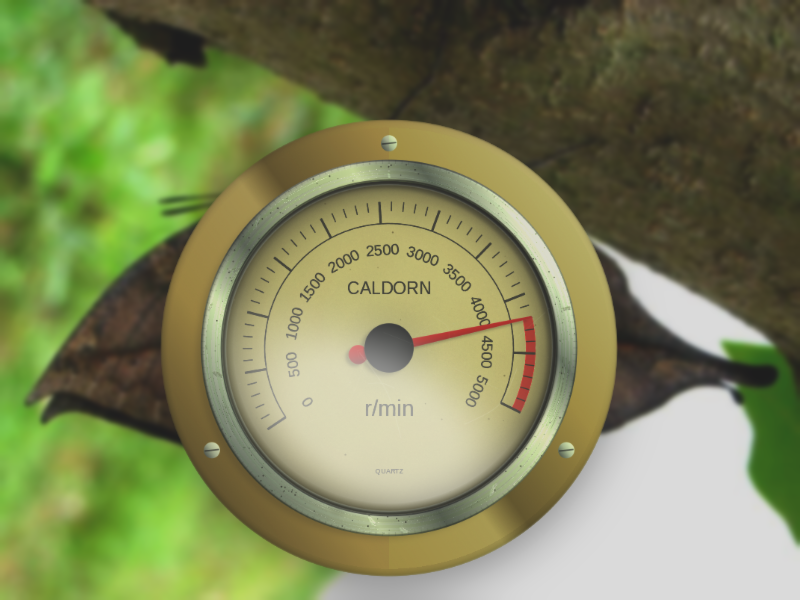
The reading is 4200 rpm
